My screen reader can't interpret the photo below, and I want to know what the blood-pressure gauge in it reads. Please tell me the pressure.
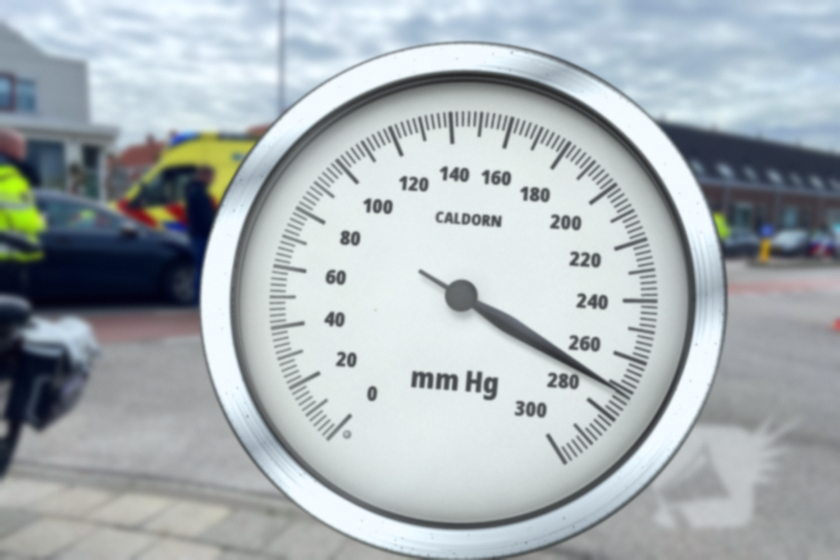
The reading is 272 mmHg
